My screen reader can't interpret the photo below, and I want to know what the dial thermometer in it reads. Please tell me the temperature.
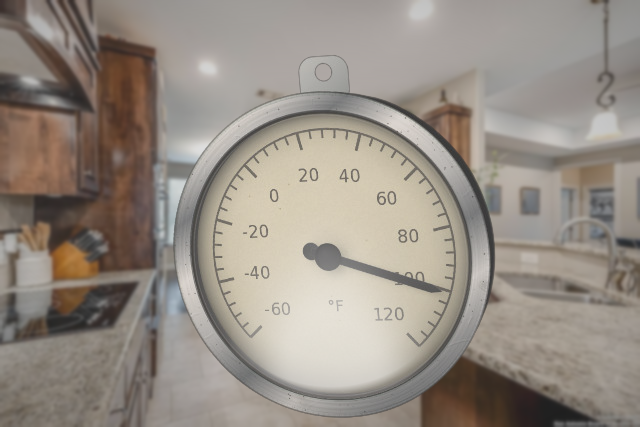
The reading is 100 °F
